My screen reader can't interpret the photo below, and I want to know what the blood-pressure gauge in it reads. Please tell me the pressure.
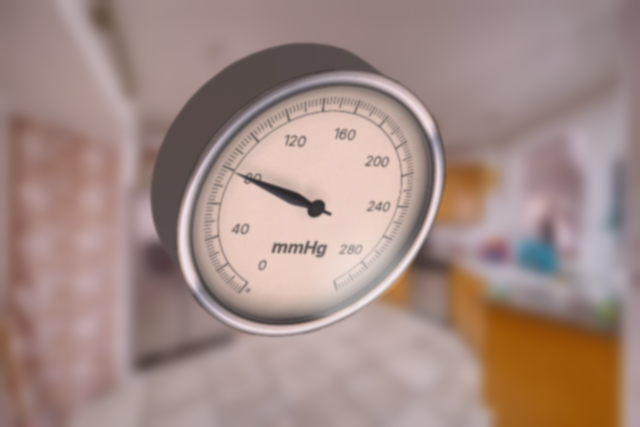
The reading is 80 mmHg
